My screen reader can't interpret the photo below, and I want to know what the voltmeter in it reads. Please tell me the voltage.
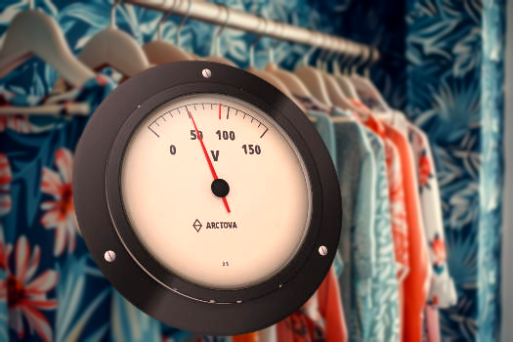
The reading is 50 V
